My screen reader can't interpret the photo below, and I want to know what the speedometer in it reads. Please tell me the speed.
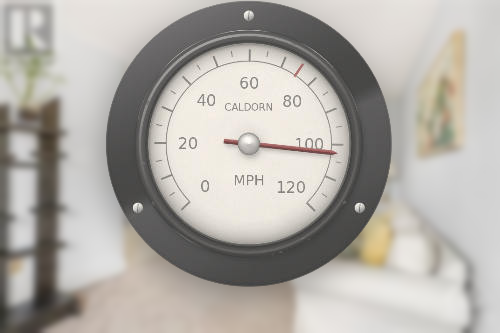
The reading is 102.5 mph
